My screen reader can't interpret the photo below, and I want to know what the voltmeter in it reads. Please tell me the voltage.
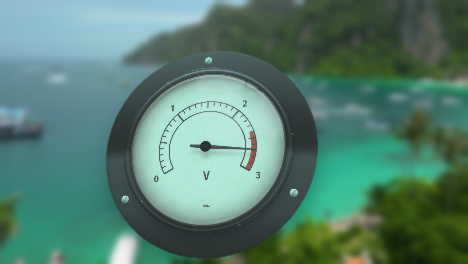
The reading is 2.7 V
